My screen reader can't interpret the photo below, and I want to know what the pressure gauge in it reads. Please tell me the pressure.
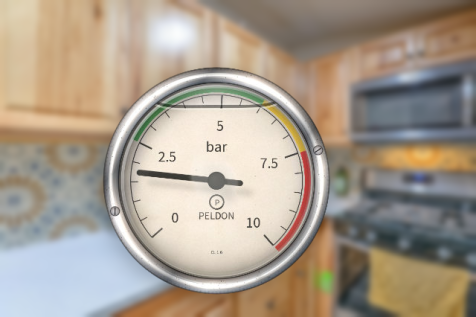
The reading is 1.75 bar
